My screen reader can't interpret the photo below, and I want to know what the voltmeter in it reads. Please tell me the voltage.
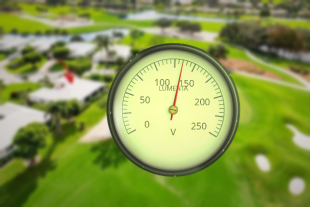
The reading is 135 V
